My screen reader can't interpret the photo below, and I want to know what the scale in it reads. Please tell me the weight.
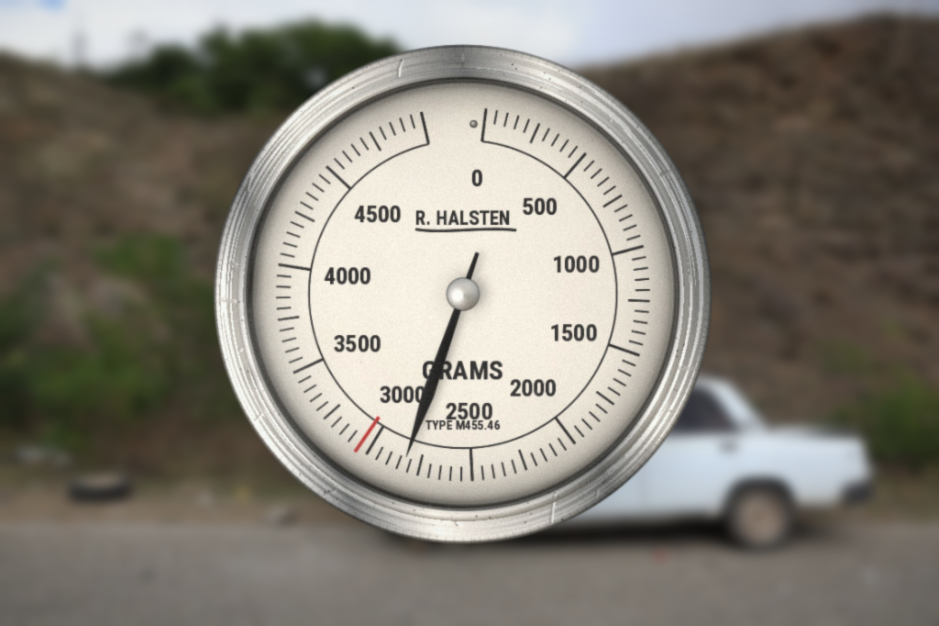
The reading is 2825 g
